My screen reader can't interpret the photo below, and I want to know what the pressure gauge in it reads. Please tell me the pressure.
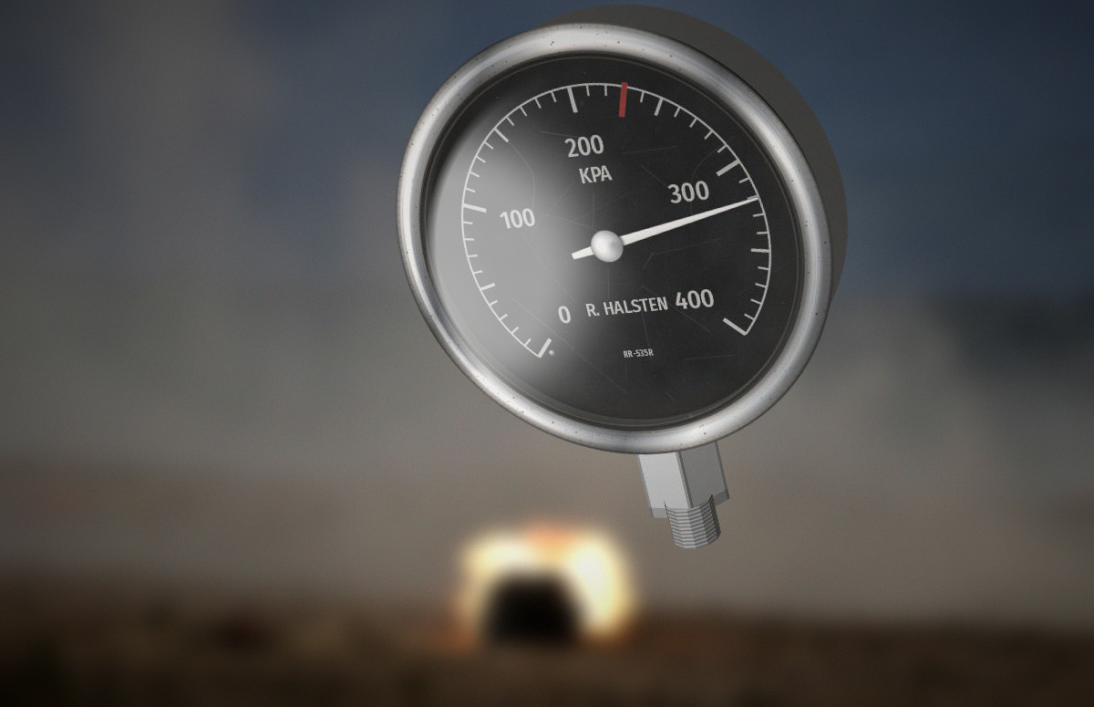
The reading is 320 kPa
